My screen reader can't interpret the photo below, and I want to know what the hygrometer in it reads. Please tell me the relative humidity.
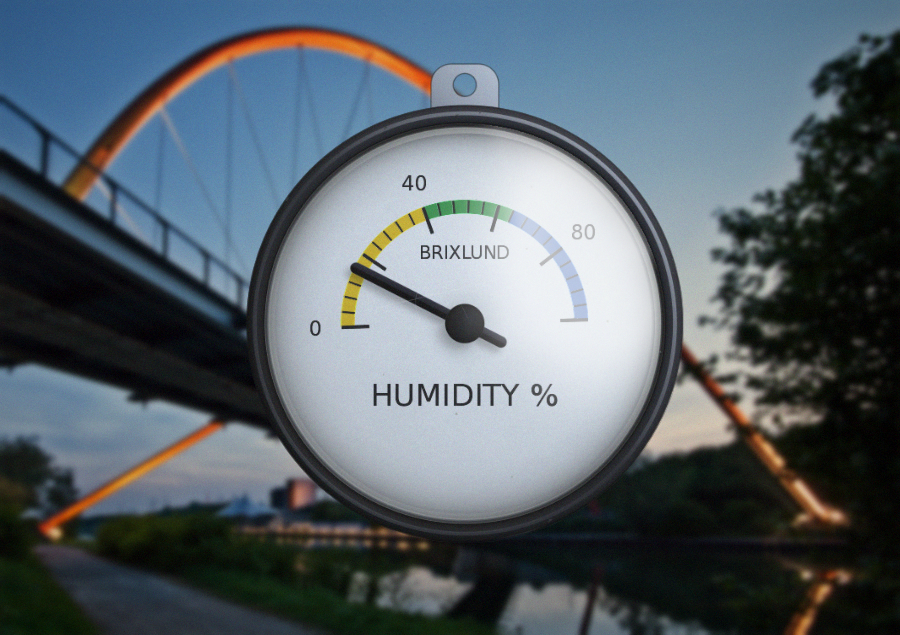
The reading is 16 %
